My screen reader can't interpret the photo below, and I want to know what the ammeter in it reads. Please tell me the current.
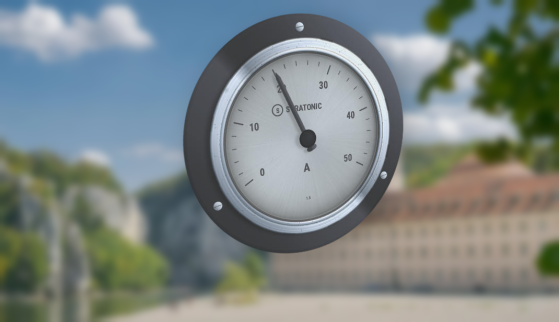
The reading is 20 A
